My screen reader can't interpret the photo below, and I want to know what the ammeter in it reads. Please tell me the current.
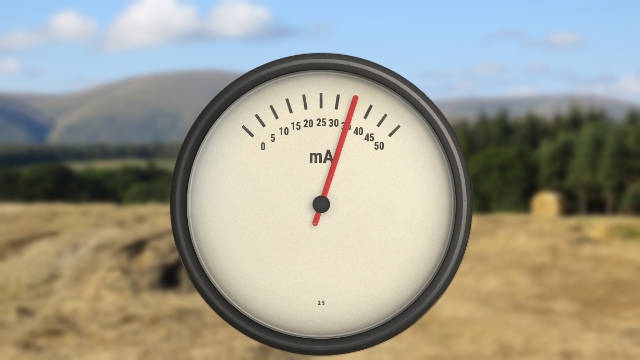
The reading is 35 mA
